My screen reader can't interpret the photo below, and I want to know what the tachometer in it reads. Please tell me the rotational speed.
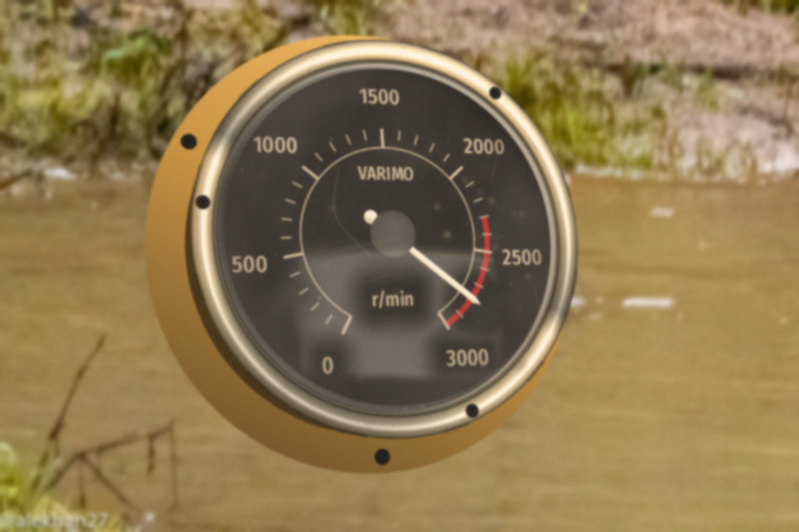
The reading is 2800 rpm
